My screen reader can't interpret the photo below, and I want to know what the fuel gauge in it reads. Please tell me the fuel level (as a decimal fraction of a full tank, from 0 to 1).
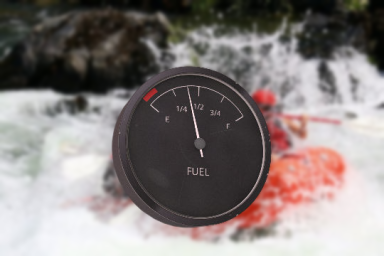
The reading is 0.375
